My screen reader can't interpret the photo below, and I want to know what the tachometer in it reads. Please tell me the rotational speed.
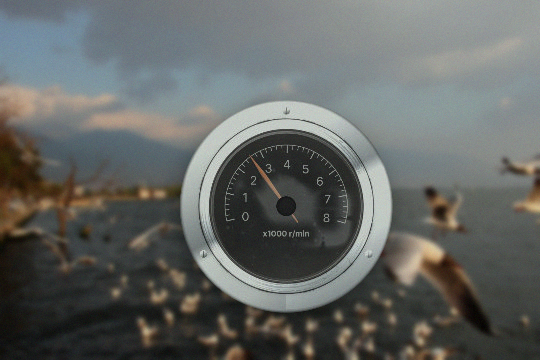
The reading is 2600 rpm
